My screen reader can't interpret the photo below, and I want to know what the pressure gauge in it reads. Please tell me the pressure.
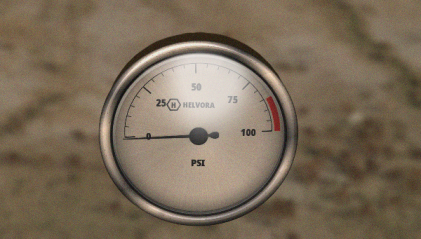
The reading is 0 psi
